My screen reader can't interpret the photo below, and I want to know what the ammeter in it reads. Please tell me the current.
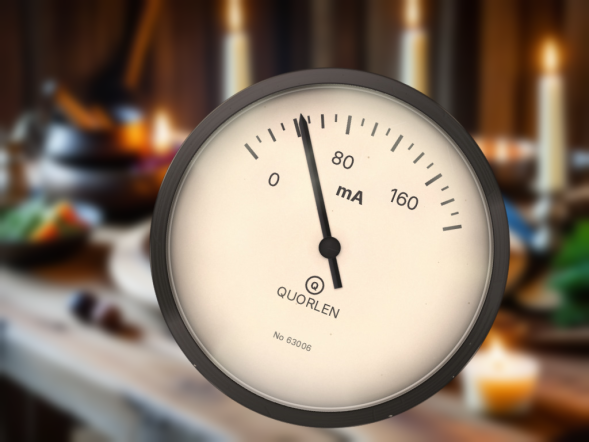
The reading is 45 mA
